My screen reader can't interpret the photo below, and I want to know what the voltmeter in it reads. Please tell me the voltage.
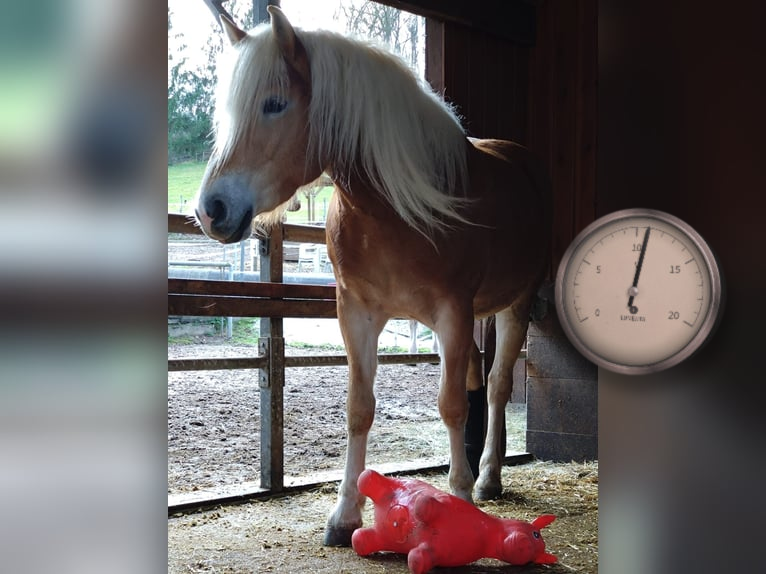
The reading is 11 V
